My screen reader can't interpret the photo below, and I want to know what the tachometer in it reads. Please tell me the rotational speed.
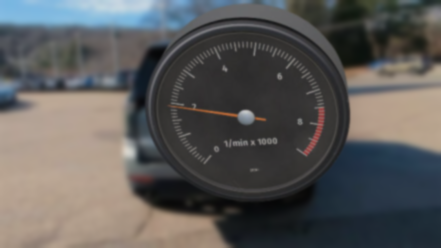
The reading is 2000 rpm
